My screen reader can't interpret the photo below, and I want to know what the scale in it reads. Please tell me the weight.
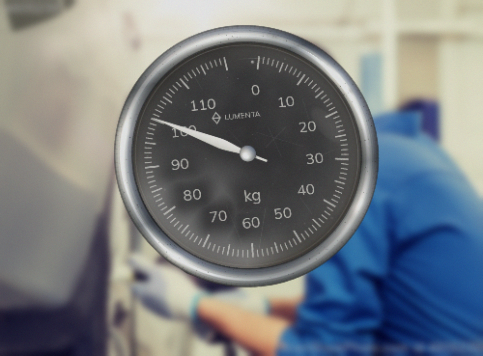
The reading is 100 kg
